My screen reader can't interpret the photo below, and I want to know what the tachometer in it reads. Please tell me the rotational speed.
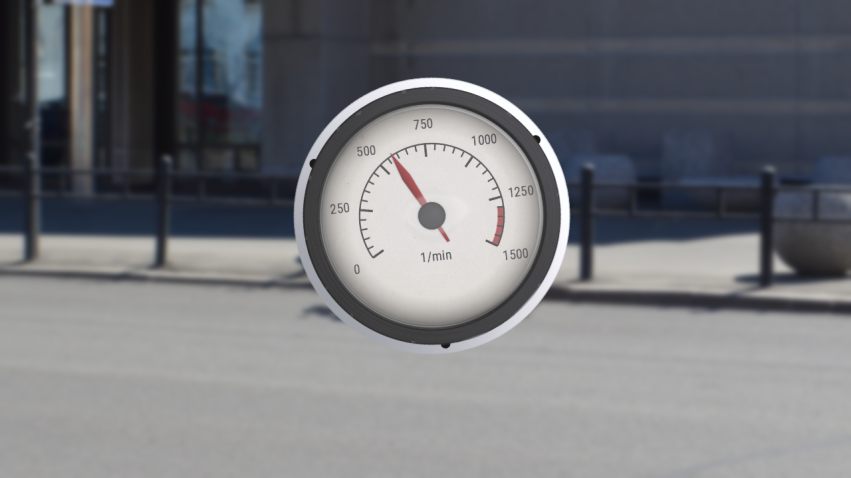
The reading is 575 rpm
